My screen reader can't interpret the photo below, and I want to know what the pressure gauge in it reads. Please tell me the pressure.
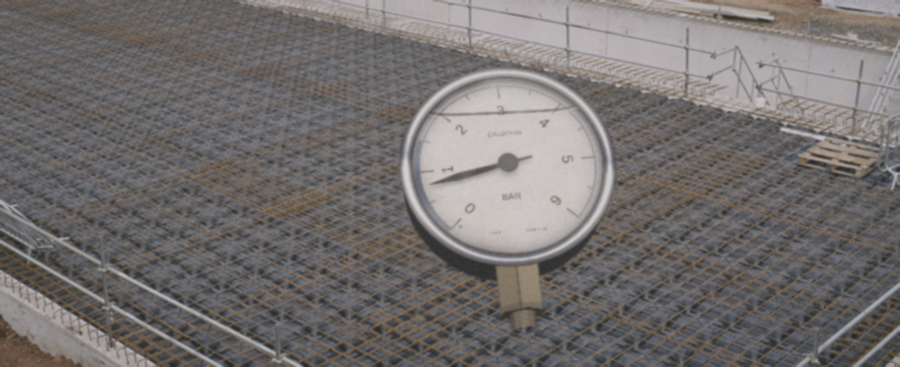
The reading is 0.75 bar
